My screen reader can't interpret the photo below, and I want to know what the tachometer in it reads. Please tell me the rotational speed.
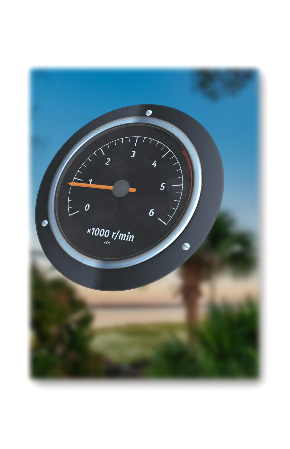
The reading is 800 rpm
